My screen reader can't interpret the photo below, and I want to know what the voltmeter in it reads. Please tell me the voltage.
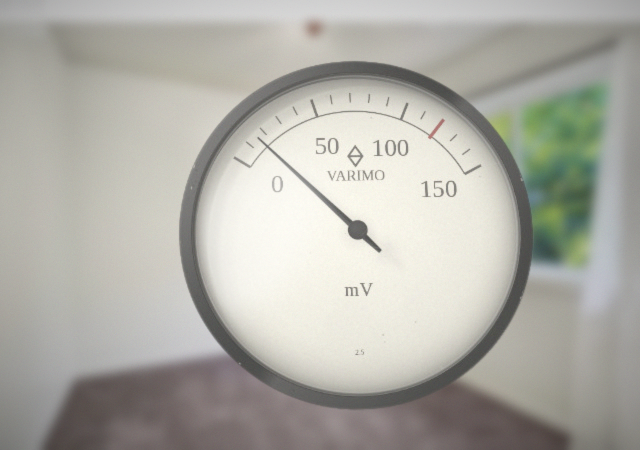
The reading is 15 mV
